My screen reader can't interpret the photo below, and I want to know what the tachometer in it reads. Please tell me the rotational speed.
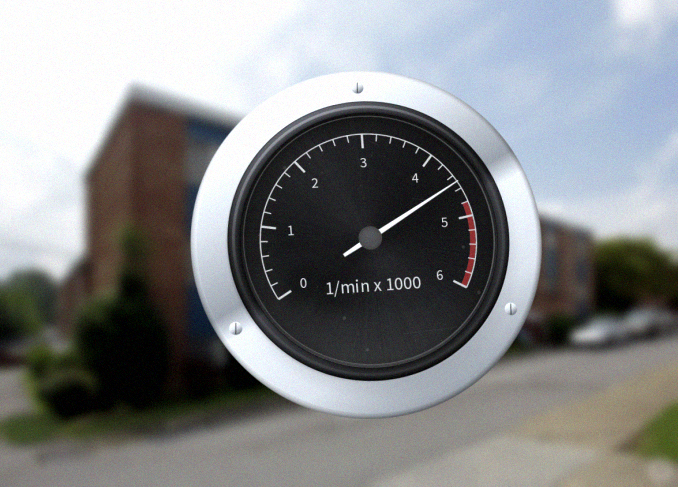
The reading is 4500 rpm
